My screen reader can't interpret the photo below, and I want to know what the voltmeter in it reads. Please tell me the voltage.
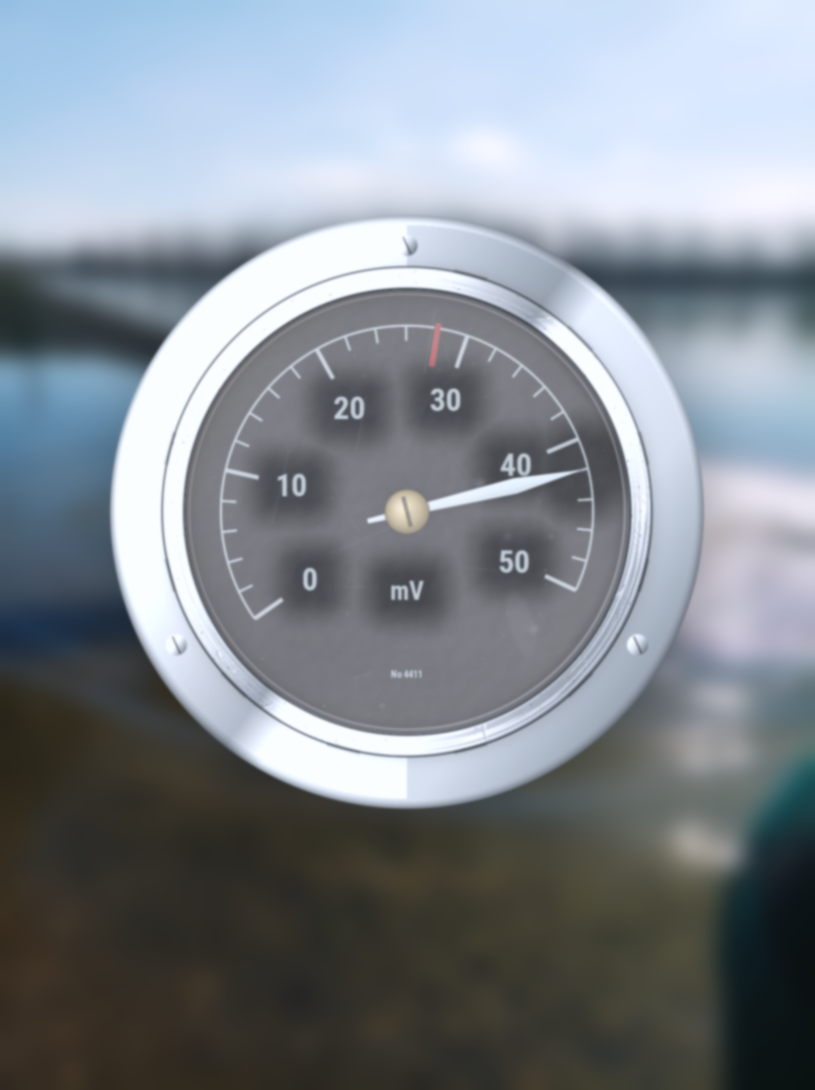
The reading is 42 mV
